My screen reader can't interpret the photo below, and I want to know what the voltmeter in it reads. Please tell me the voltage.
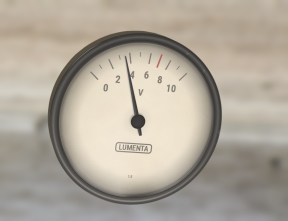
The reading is 3.5 V
